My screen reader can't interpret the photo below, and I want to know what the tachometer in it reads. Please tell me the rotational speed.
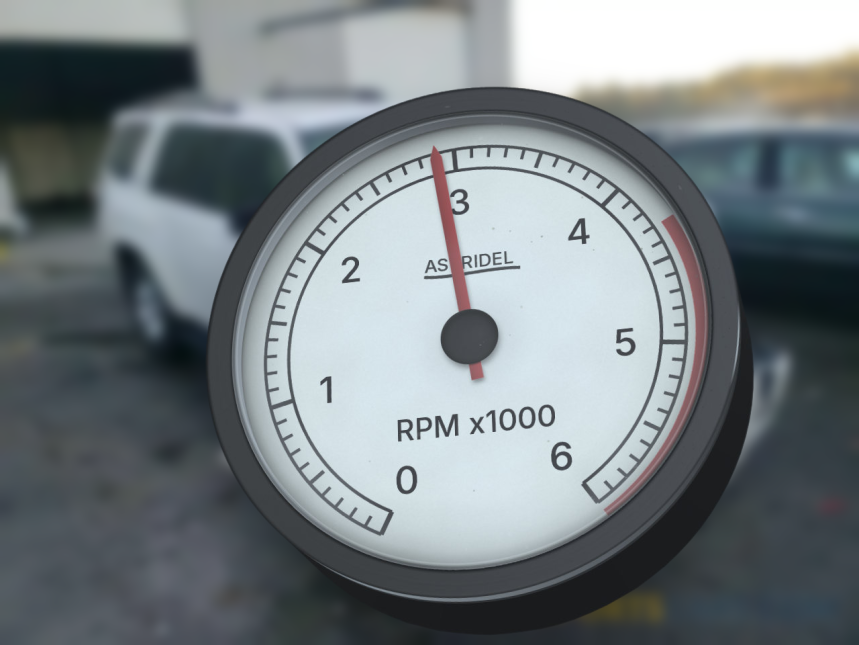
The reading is 2900 rpm
